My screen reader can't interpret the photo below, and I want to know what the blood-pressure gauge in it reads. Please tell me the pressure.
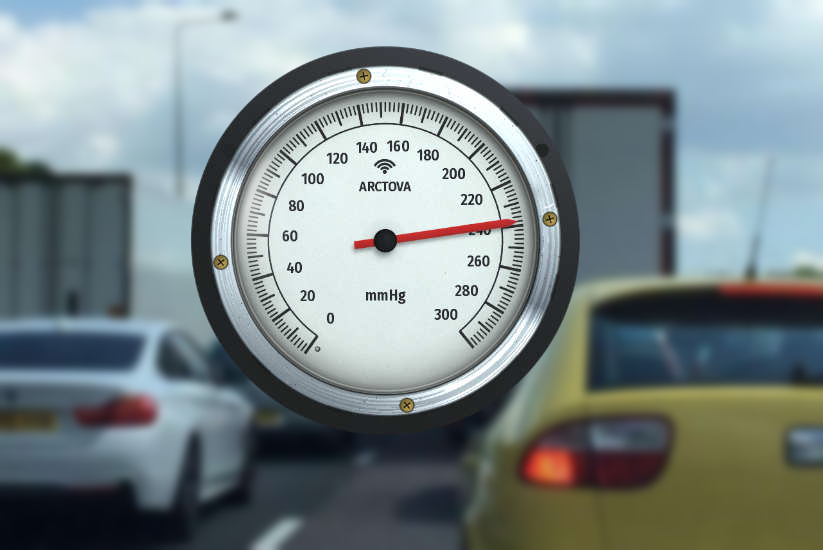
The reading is 238 mmHg
